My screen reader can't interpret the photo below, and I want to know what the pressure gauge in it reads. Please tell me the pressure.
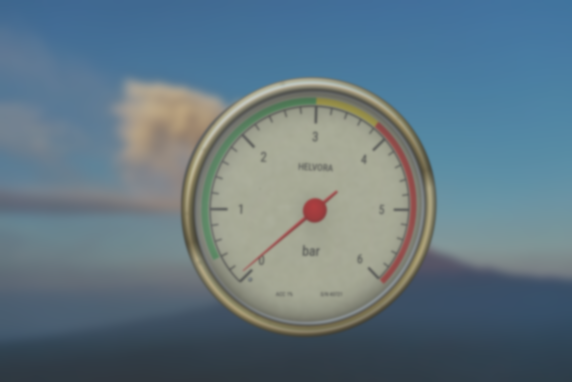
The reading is 0.1 bar
